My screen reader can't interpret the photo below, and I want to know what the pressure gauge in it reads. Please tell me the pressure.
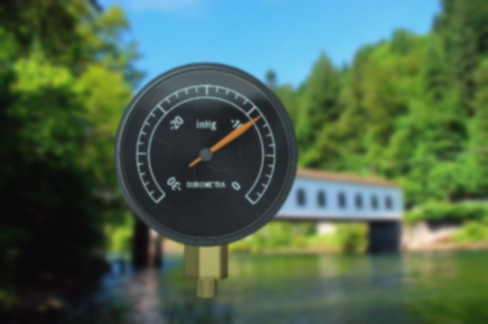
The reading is -9 inHg
